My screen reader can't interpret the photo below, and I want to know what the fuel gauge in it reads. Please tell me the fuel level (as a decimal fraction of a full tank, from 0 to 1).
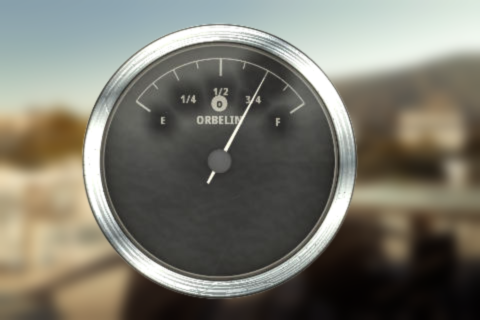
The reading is 0.75
